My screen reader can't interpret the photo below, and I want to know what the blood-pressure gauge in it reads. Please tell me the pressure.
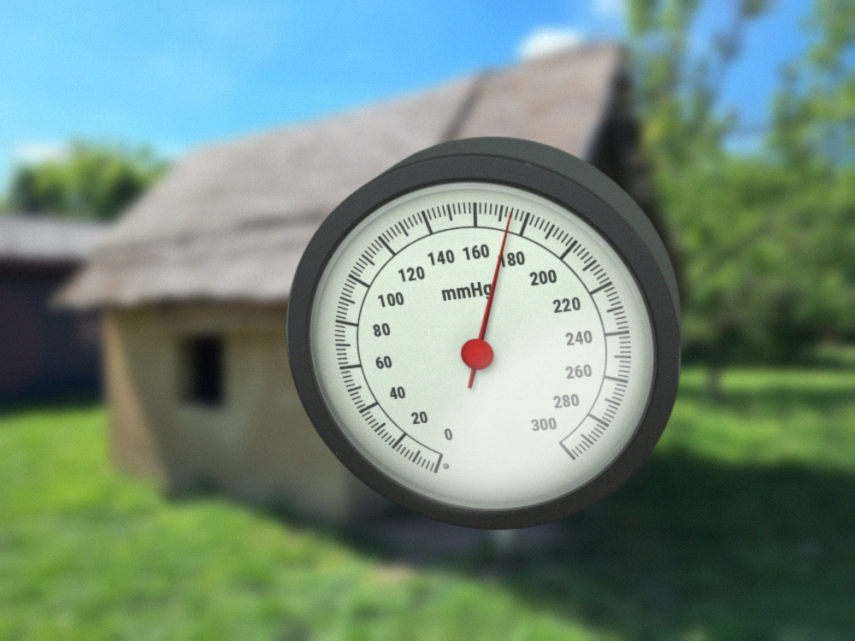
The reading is 174 mmHg
